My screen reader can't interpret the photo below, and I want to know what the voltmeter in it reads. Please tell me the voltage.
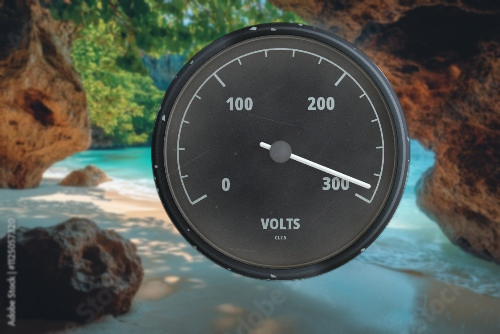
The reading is 290 V
